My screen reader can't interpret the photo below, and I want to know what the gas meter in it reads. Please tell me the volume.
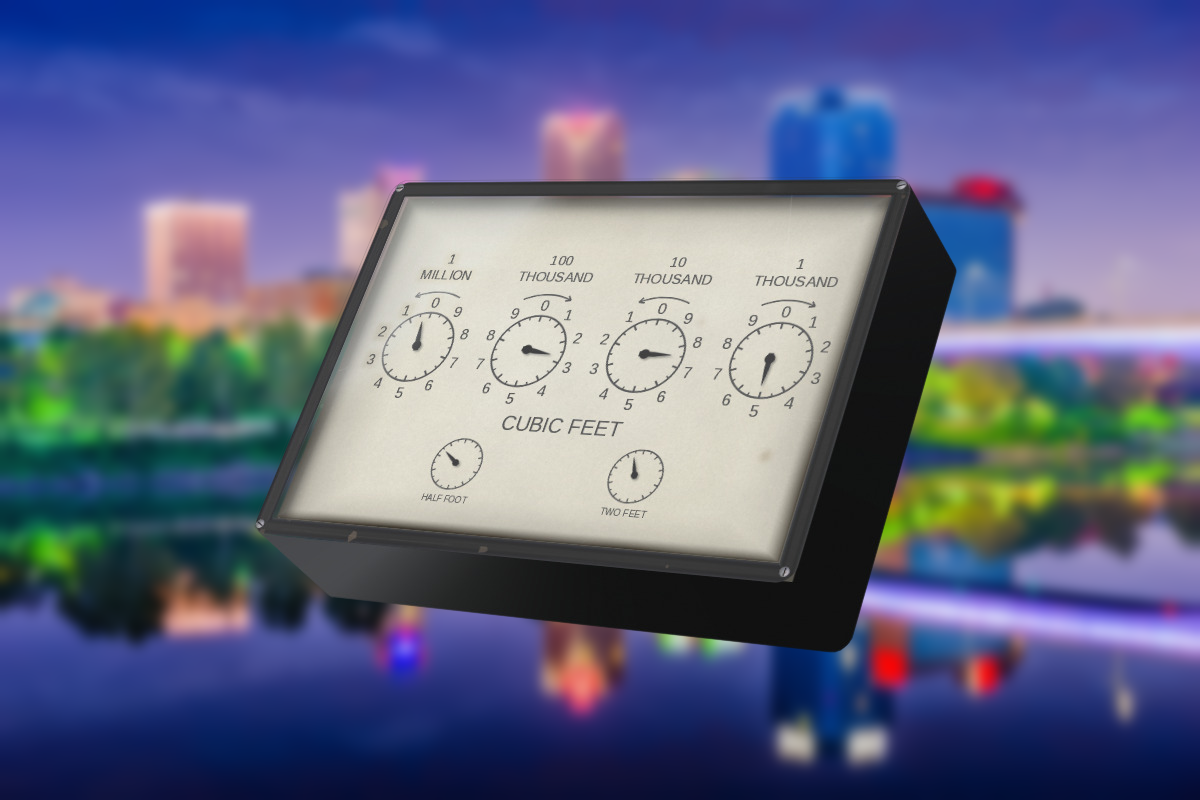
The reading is 27500 ft³
